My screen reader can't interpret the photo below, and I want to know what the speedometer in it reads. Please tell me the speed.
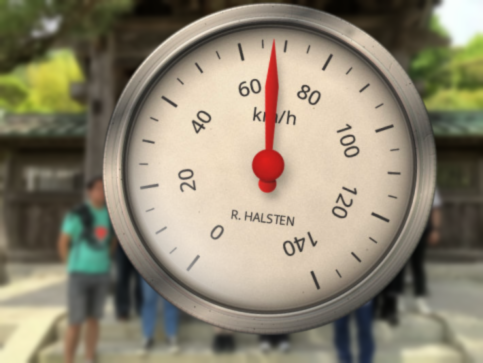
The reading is 67.5 km/h
